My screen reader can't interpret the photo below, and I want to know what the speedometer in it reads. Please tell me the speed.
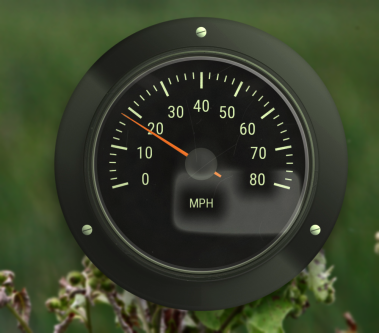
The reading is 18 mph
